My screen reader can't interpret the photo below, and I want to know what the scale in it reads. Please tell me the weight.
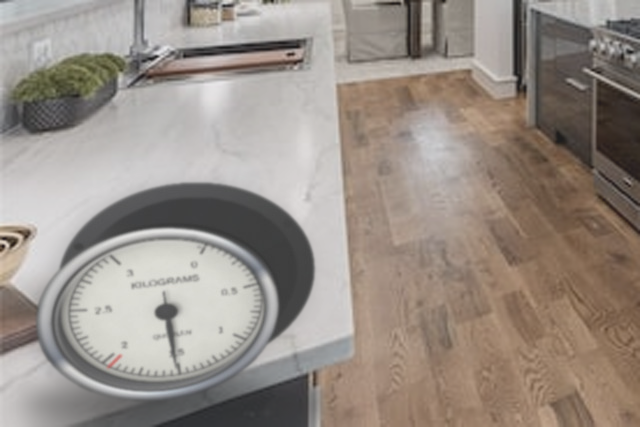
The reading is 1.5 kg
